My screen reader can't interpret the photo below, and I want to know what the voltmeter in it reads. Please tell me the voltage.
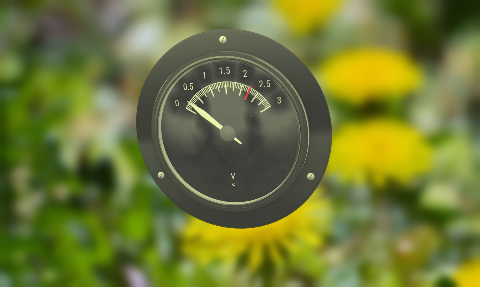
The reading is 0.25 V
